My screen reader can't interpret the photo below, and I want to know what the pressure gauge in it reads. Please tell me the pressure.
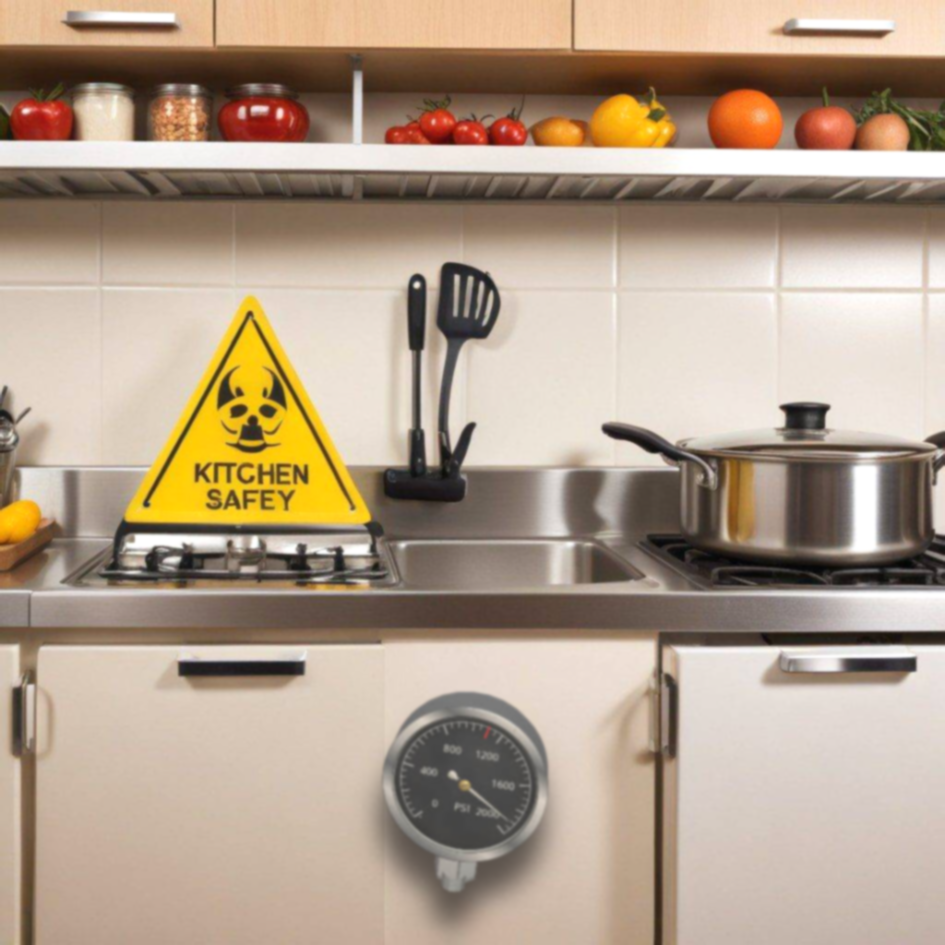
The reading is 1900 psi
